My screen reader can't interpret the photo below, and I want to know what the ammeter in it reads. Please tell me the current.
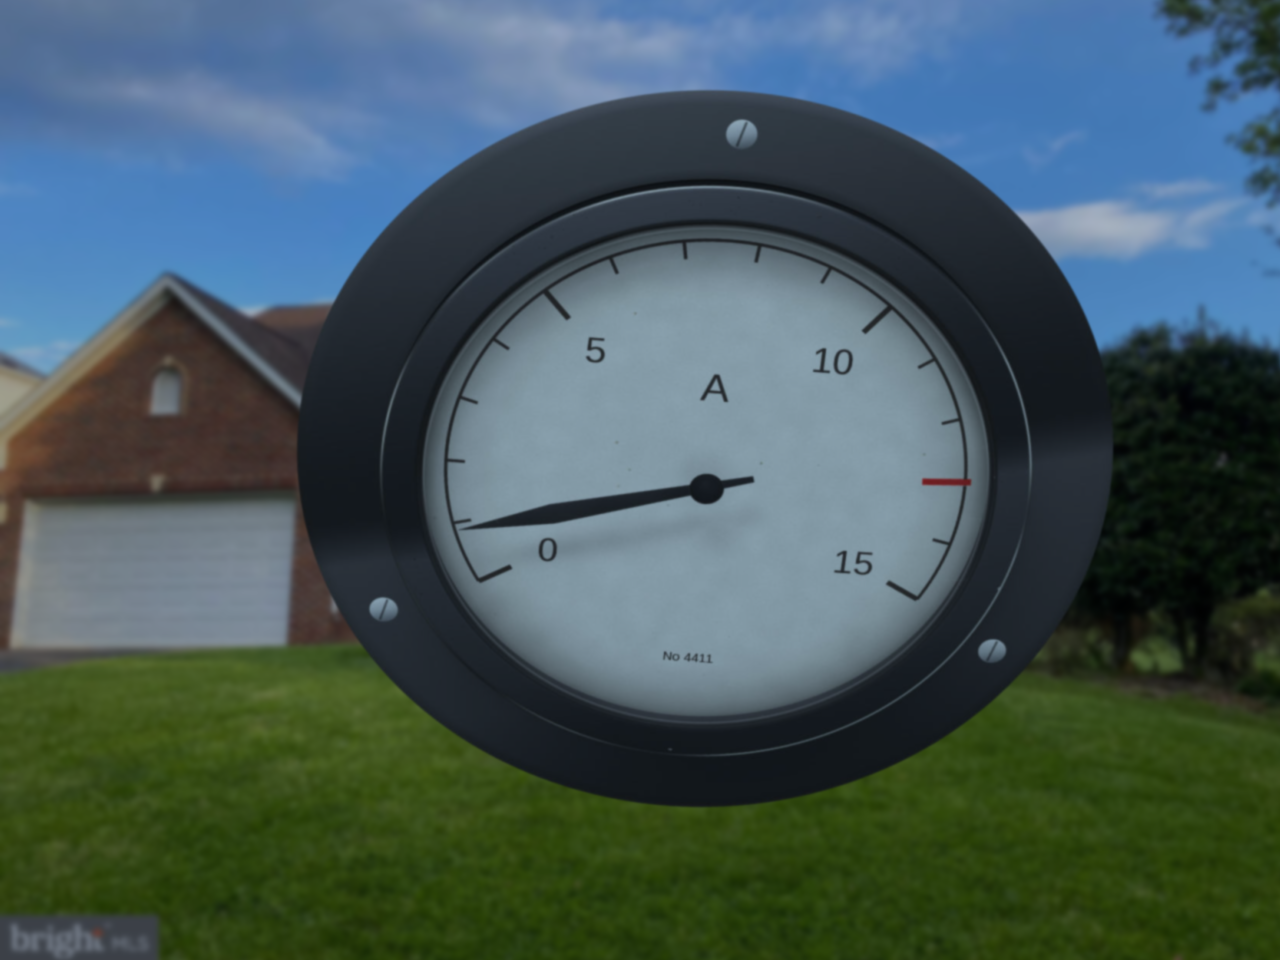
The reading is 1 A
